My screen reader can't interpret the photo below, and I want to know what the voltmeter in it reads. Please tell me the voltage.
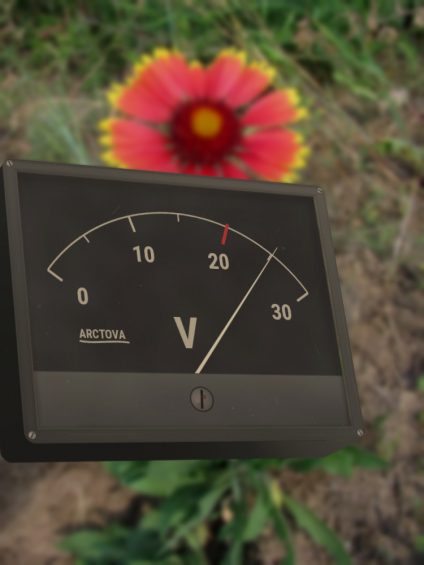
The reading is 25 V
